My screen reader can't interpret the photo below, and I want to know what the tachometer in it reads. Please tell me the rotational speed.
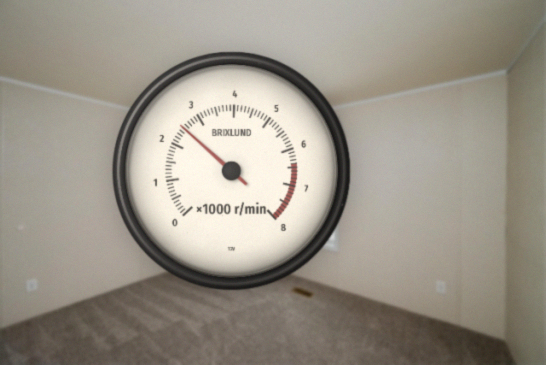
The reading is 2500 rpm
